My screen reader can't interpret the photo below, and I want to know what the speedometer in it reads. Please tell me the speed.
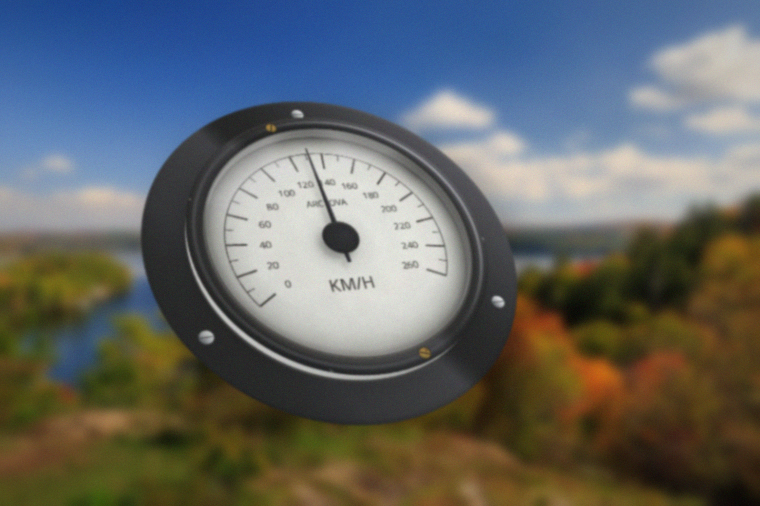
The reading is 130 km/h
